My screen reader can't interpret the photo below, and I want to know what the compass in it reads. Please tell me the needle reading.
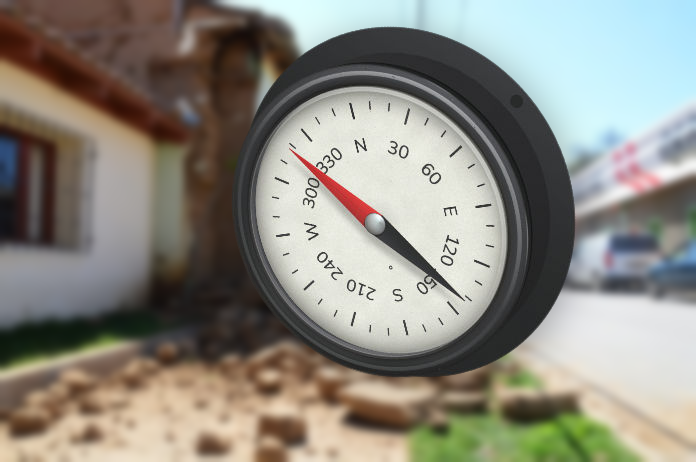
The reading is 320 °
